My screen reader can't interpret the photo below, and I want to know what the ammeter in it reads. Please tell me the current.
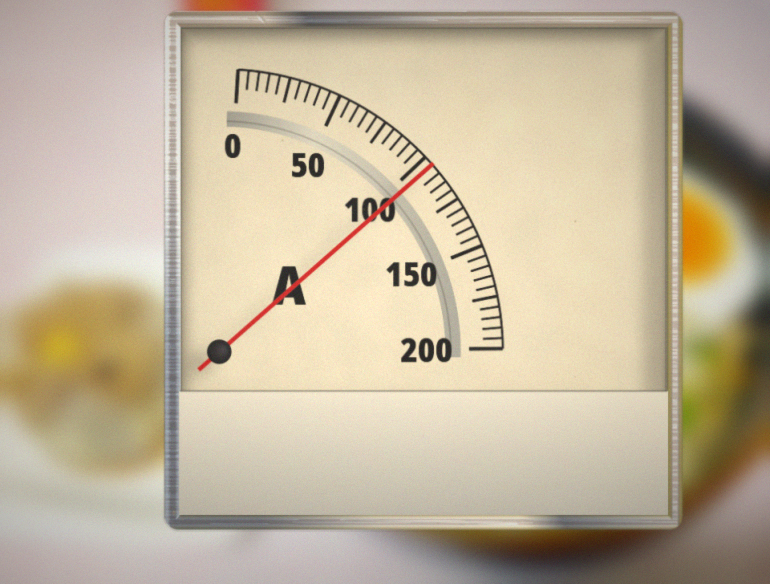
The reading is 105 A
